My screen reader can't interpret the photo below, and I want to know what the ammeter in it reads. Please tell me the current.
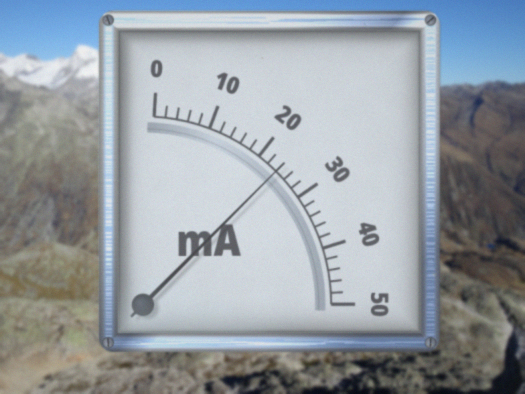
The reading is 24 mA
